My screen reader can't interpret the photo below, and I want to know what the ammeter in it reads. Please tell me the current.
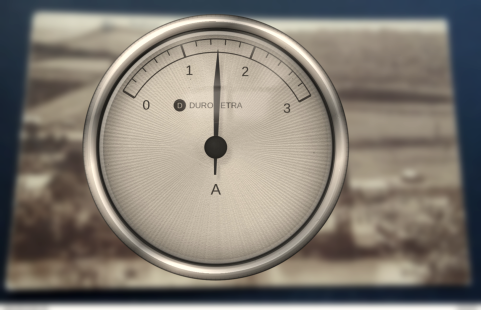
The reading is 1.5 A
